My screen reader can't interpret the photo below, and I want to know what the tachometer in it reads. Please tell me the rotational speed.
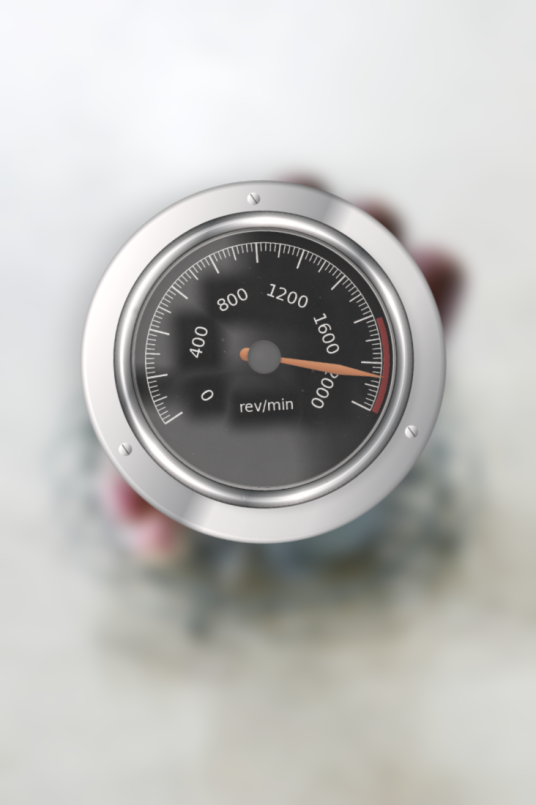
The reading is 1860 rpm
